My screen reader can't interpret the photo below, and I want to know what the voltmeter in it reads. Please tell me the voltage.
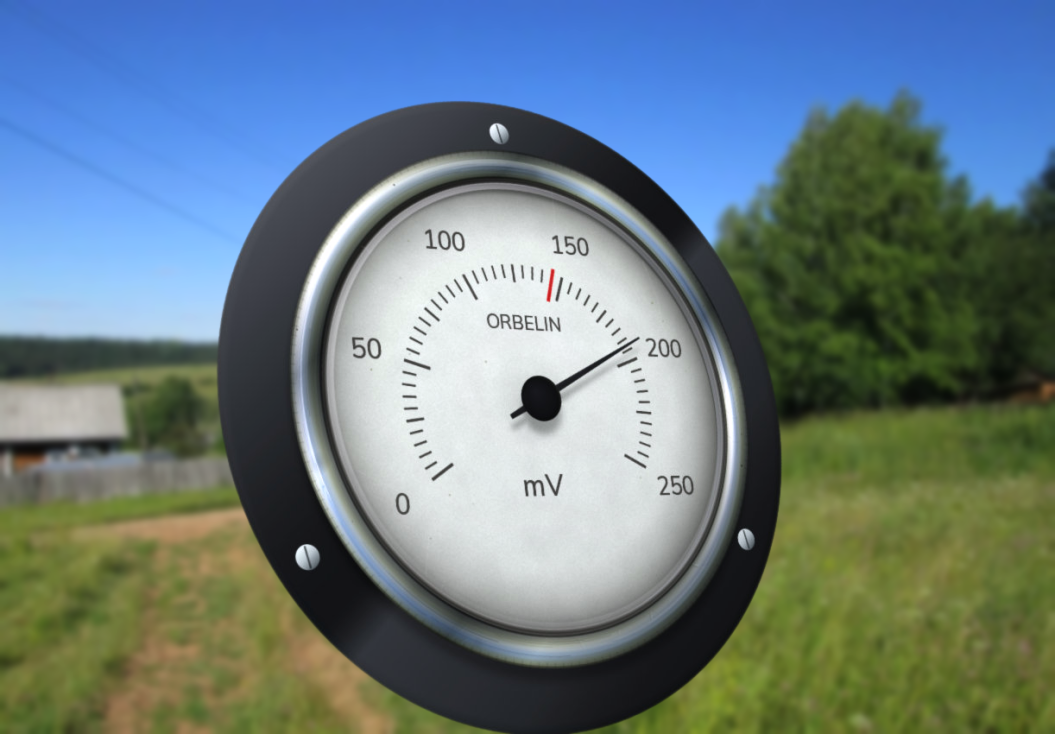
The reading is 192.5 mV
